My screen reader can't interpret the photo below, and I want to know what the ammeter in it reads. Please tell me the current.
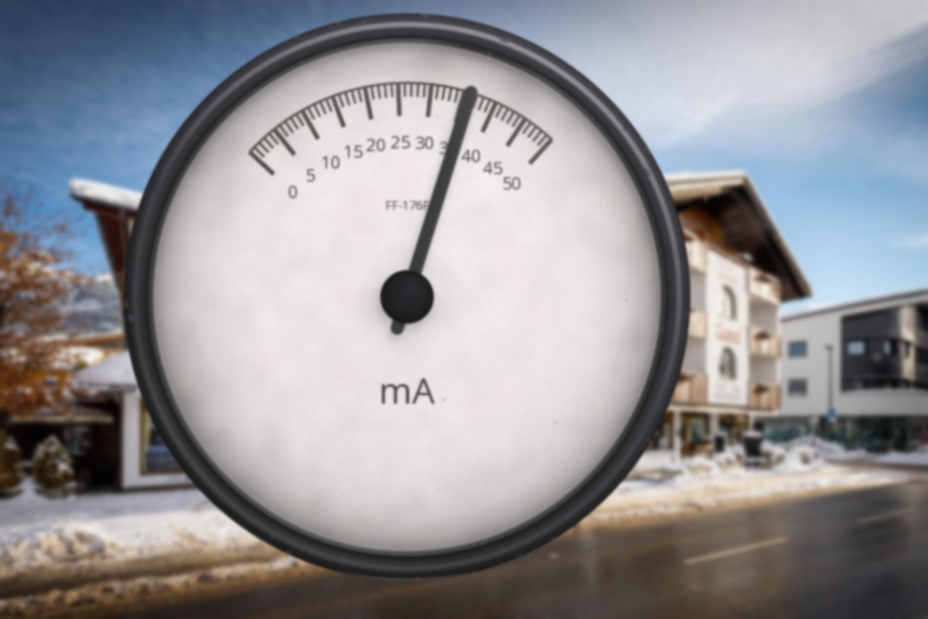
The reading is 36 mA
